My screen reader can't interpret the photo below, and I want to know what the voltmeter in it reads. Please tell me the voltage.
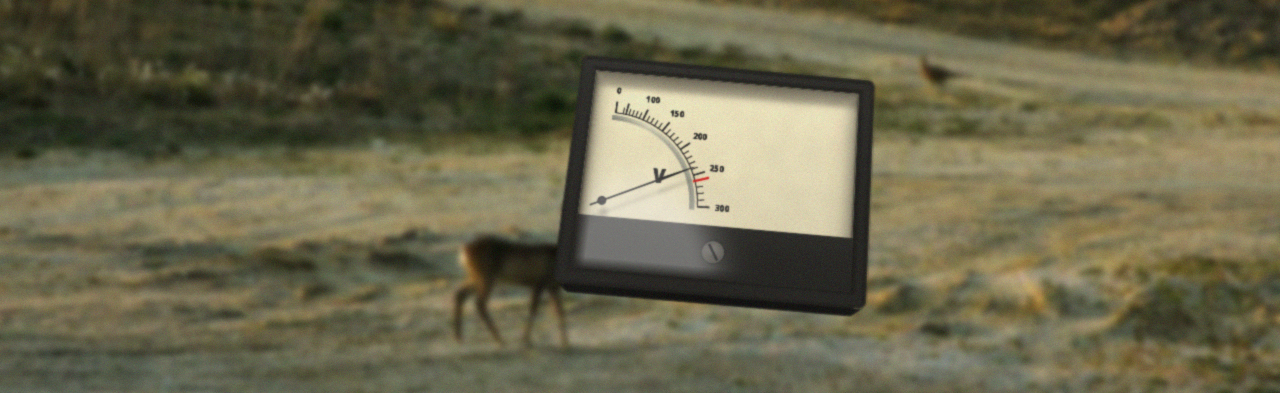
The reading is 240 V
